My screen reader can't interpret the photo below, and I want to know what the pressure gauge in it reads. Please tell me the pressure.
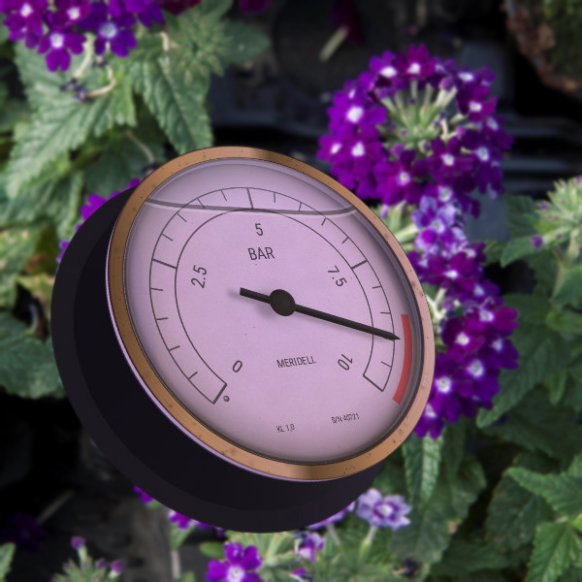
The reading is 9 bar
